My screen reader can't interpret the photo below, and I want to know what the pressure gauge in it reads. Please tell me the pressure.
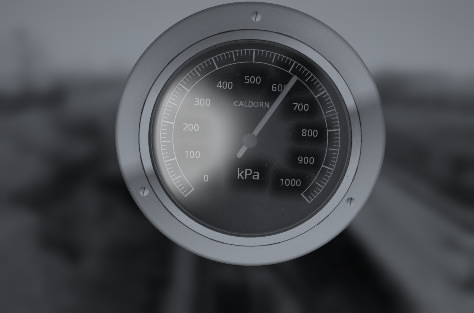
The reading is 620 kPa
